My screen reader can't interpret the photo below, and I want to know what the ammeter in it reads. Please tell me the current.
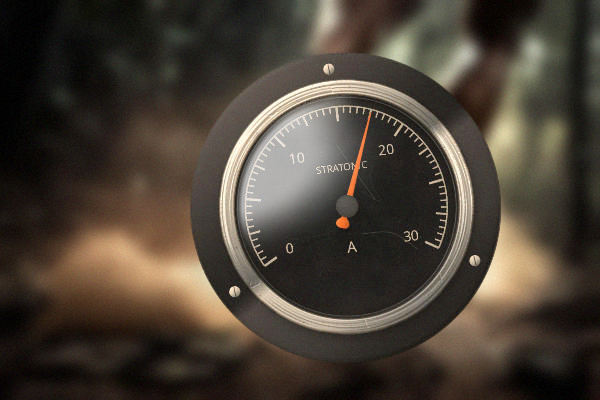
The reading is 17.5 A
